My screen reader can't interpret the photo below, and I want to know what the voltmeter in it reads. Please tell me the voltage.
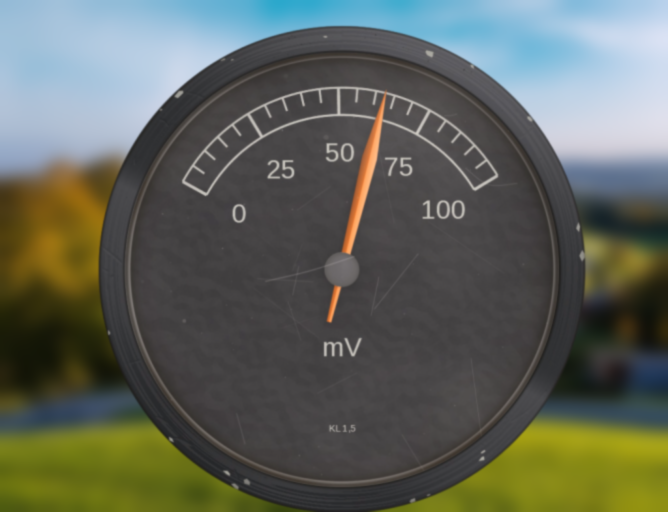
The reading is 62.5 mV
